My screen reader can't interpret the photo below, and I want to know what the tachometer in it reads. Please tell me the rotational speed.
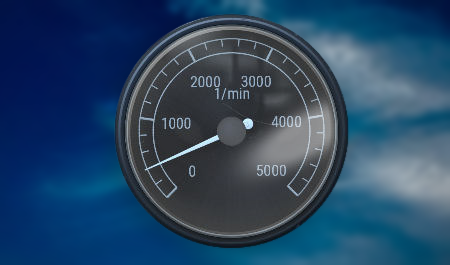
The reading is 400 rpm
